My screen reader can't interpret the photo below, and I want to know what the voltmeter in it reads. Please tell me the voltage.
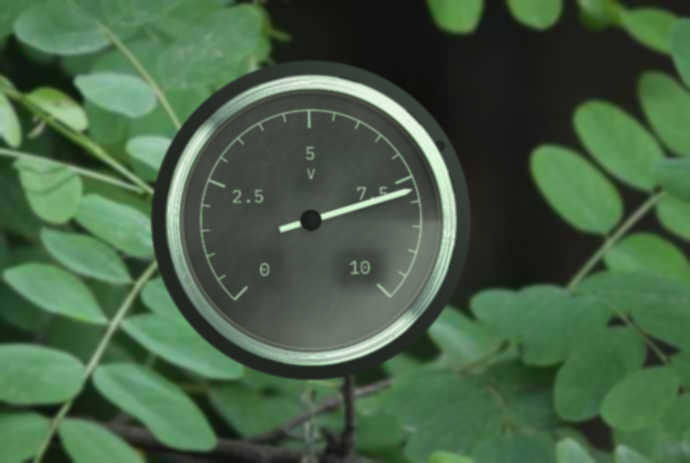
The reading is 7.75 V
